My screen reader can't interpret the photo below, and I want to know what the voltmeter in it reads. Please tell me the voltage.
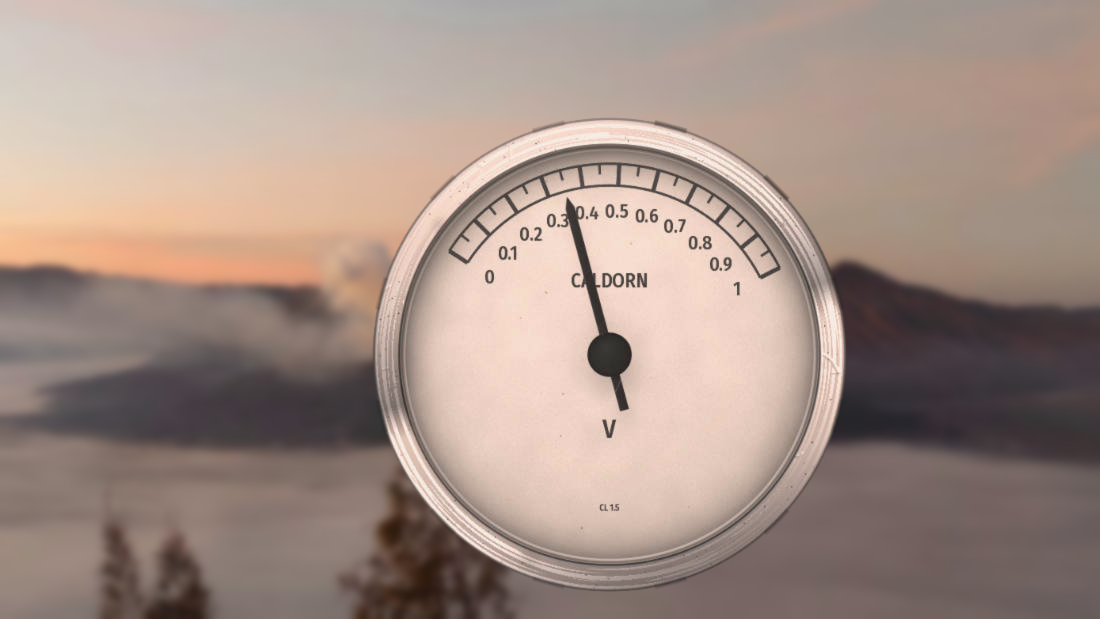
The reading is 0.35 V
